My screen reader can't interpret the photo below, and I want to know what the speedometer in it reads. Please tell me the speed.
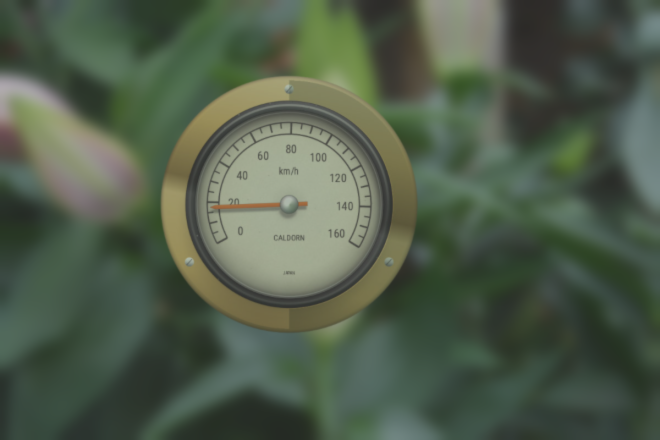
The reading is 17.5 km/h
